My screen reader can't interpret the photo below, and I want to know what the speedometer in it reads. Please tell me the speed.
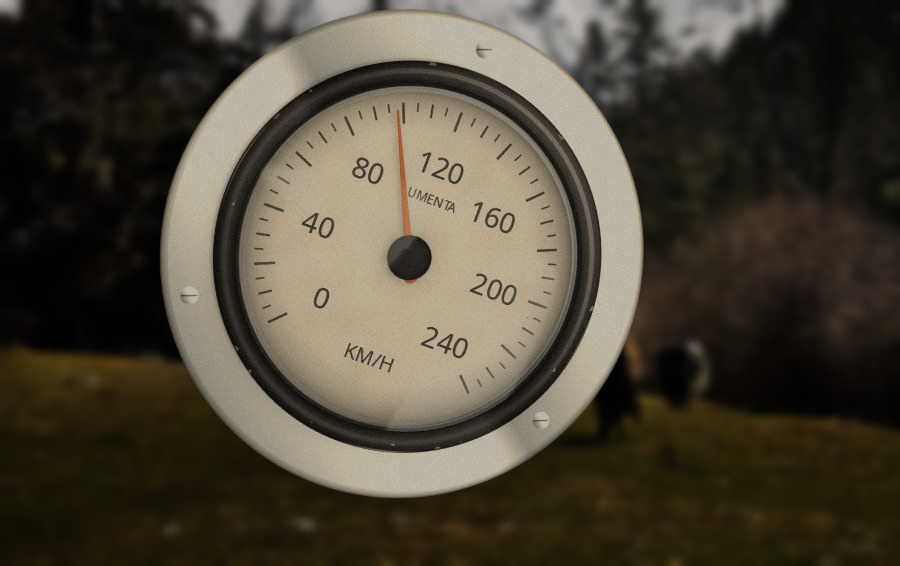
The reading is 97.5 km/h
